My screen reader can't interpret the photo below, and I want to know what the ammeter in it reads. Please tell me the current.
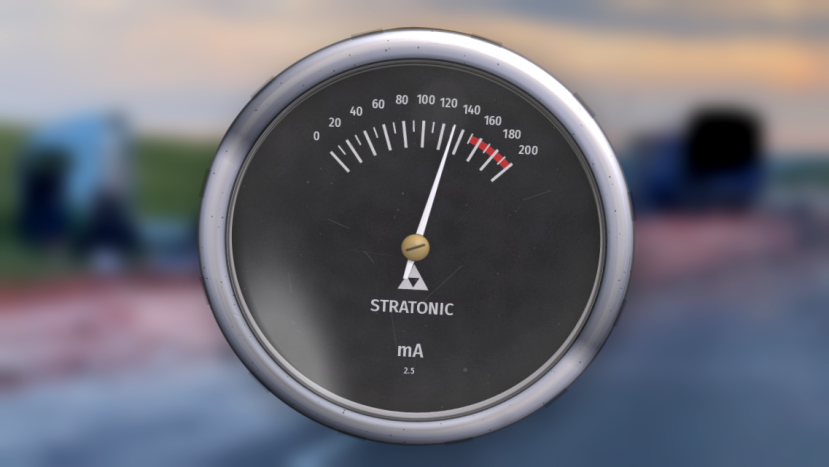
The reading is 130 mA
